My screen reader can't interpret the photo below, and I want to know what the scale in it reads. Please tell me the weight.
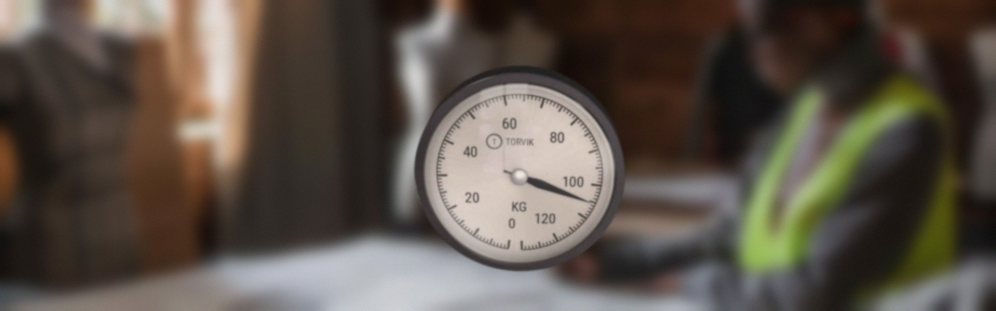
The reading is 105 kg
